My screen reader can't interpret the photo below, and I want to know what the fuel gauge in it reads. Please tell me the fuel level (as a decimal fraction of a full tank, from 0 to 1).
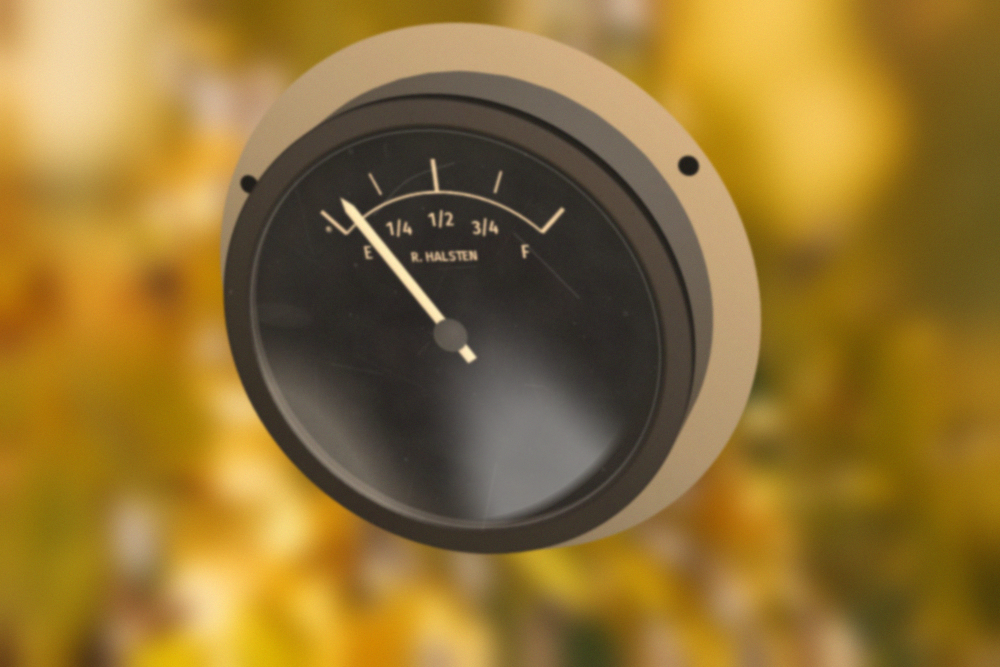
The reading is 0.125
